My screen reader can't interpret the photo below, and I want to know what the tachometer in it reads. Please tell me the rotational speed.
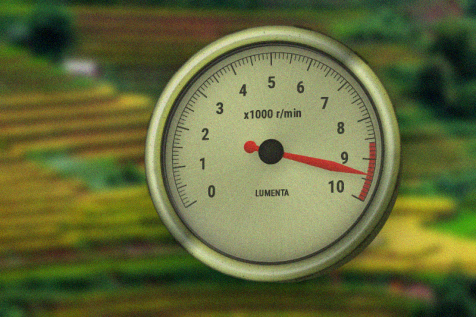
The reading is 9400 rpm
